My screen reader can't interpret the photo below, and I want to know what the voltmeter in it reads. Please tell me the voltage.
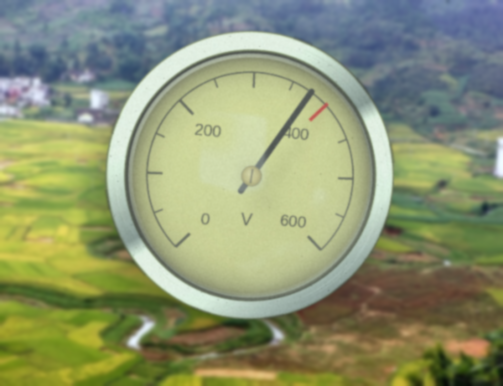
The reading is 375 V
